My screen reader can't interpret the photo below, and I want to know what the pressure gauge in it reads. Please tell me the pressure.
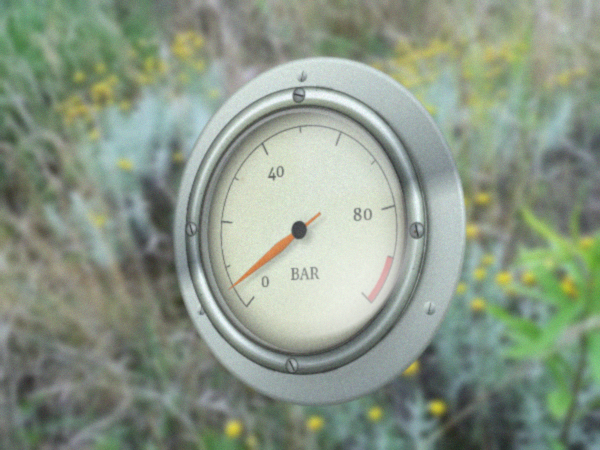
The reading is 5 bar
